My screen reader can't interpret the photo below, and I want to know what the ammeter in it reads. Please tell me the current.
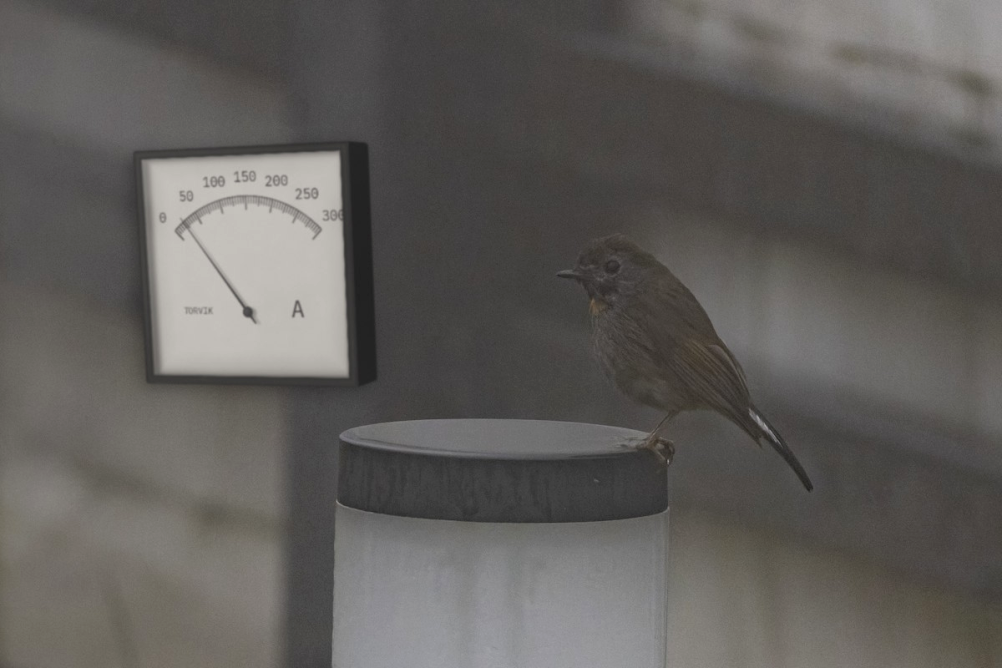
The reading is 25 A
